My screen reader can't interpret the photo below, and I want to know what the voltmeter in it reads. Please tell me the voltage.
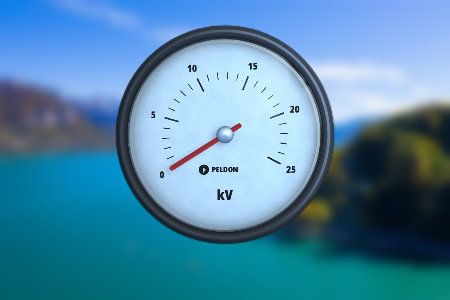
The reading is 0 kV
